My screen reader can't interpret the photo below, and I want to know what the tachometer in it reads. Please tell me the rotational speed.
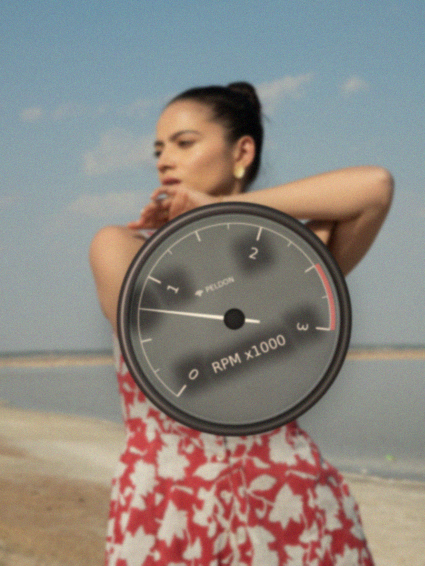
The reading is 750 rpm
